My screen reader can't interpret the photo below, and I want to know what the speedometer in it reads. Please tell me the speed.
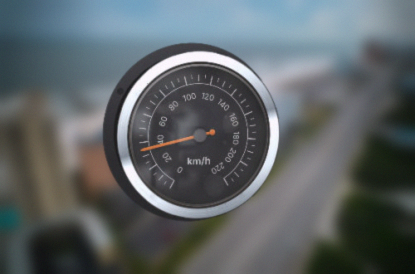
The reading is 35 km/h
